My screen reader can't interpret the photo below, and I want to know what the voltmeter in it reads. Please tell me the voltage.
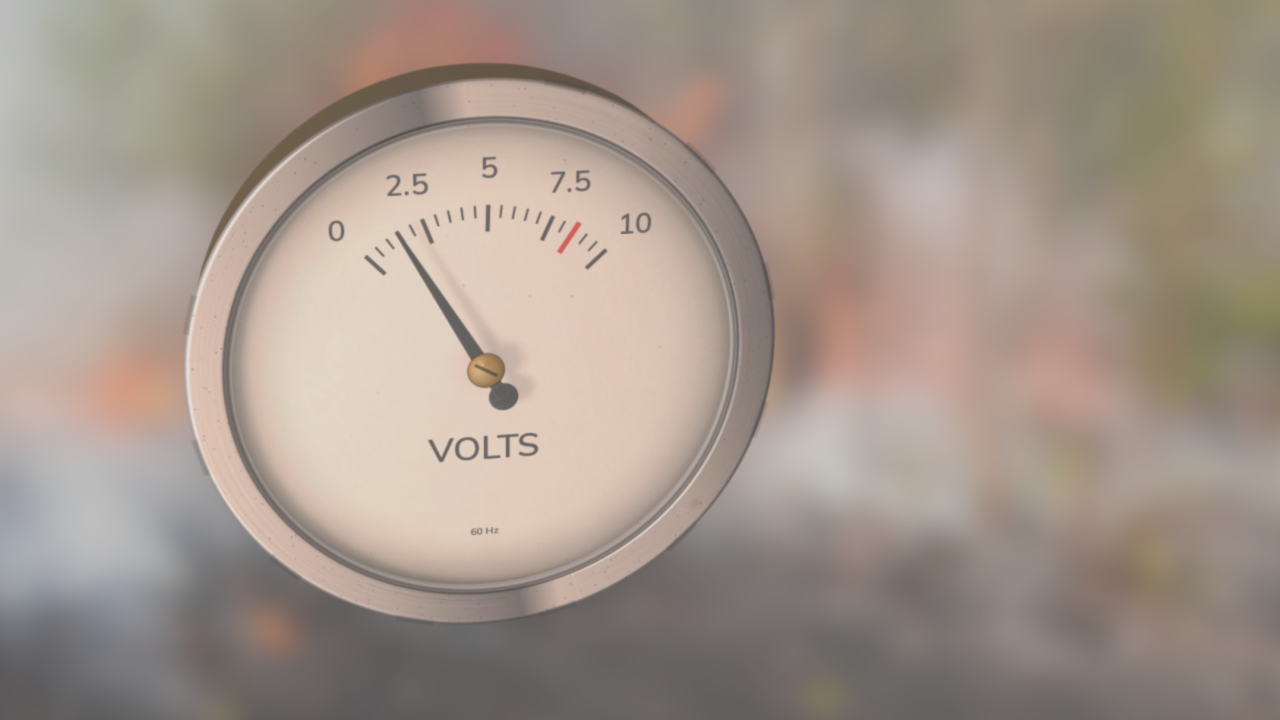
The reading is 1.5 V
